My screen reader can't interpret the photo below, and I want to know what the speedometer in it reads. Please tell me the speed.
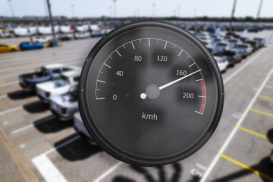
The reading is 170 km/h
